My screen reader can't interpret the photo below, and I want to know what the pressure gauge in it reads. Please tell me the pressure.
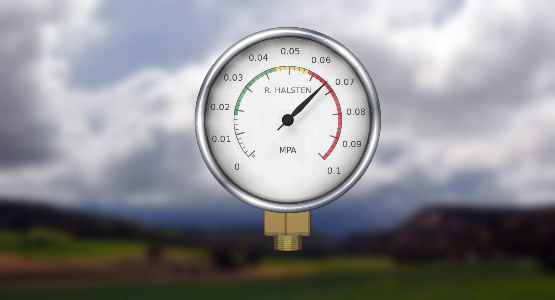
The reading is 0.066 MPa
